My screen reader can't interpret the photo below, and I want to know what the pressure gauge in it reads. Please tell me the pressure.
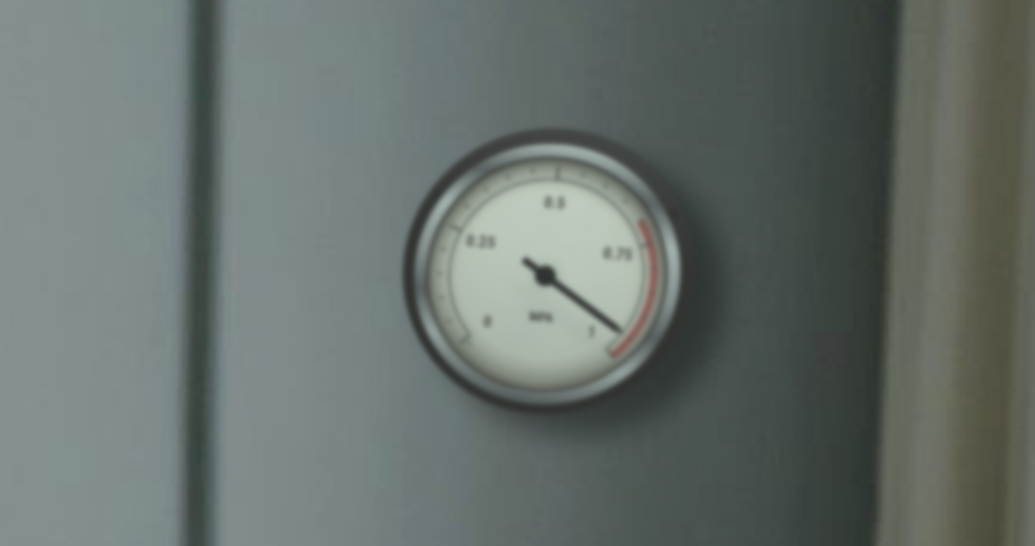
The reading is 0.95 MPa
